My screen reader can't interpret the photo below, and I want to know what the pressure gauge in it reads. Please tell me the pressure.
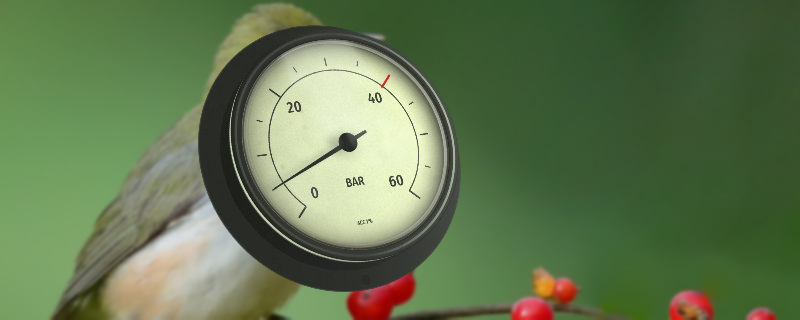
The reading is 5 bar
